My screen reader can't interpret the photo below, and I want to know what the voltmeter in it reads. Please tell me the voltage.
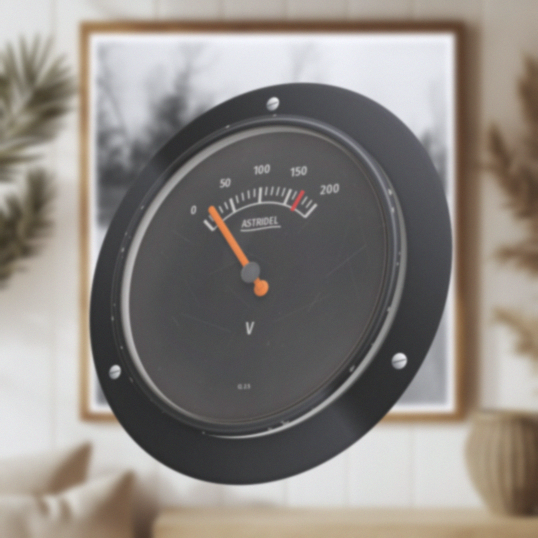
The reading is 20 V
